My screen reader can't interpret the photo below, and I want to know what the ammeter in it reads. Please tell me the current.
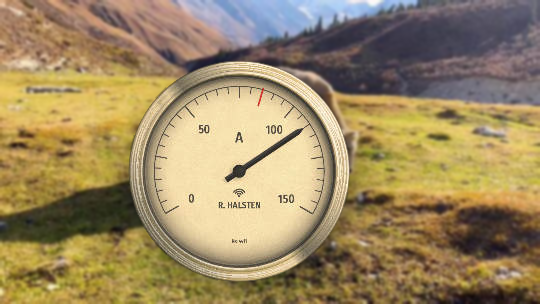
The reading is 110 A
